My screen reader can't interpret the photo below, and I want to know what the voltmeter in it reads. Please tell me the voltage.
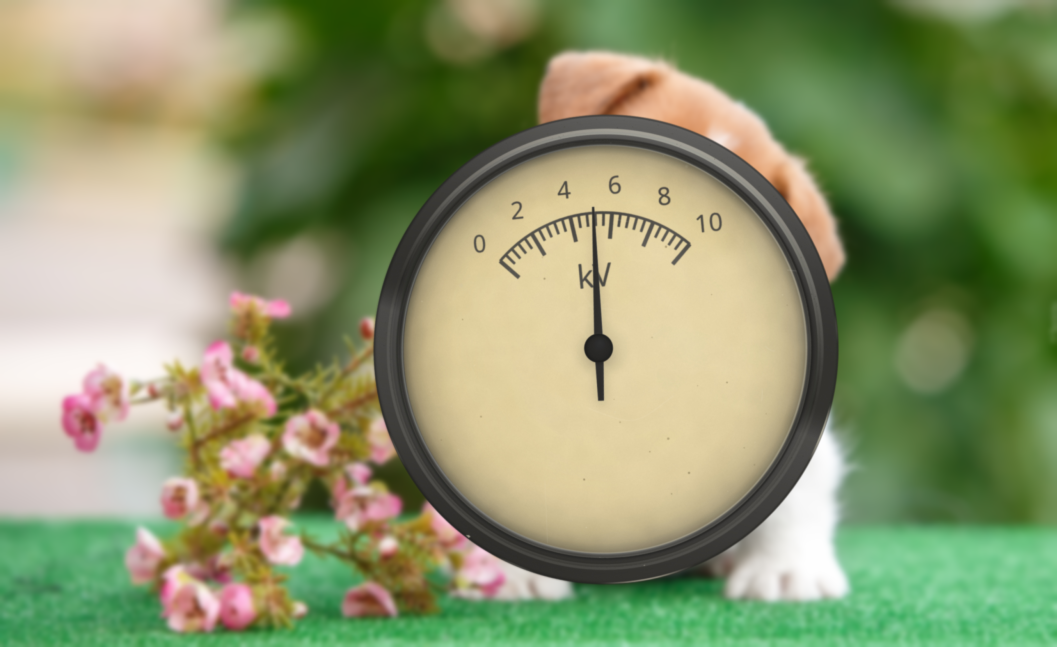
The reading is 5.2 kV
